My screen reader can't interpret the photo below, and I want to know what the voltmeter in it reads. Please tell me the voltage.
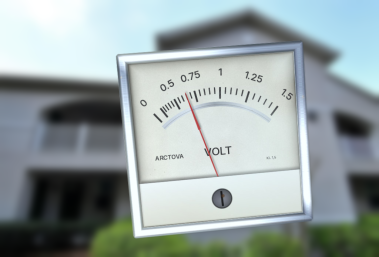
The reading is 0.65 V
